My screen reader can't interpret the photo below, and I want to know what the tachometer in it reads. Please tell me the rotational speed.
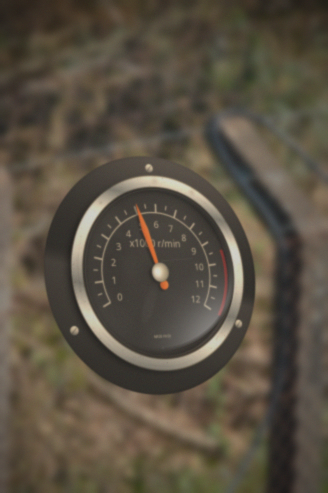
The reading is 5000 rpm
